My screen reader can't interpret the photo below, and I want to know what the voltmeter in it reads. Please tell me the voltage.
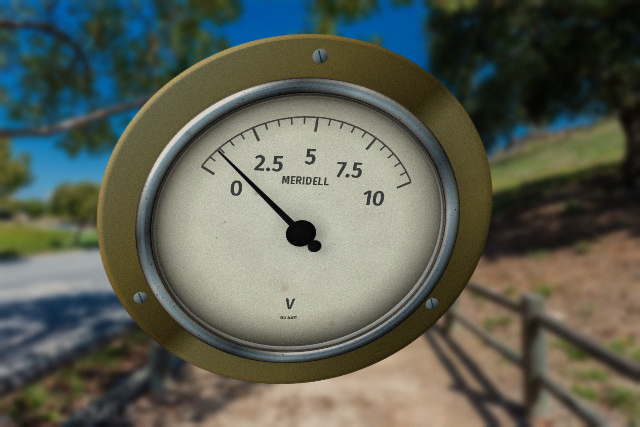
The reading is 1 V
